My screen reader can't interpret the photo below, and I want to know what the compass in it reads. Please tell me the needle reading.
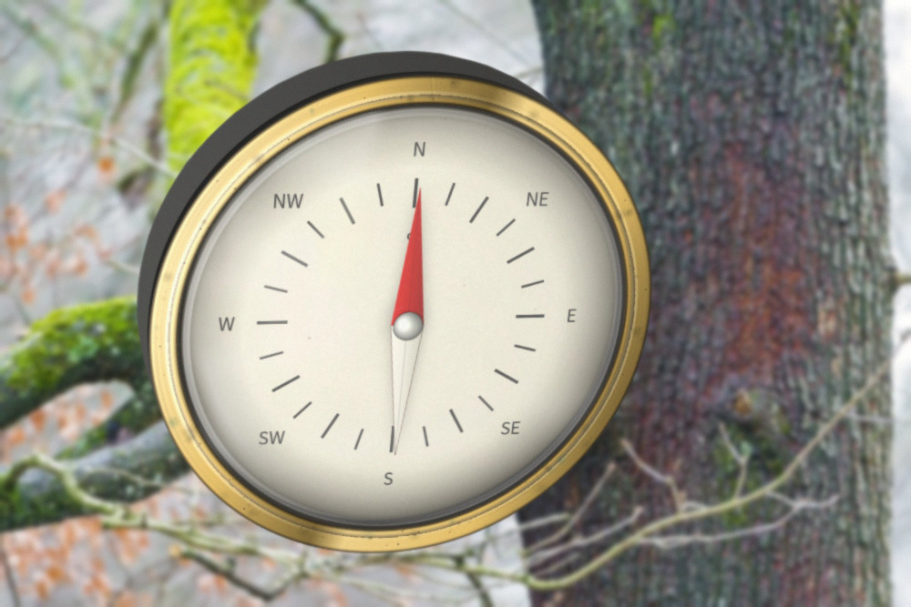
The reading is 0 °
